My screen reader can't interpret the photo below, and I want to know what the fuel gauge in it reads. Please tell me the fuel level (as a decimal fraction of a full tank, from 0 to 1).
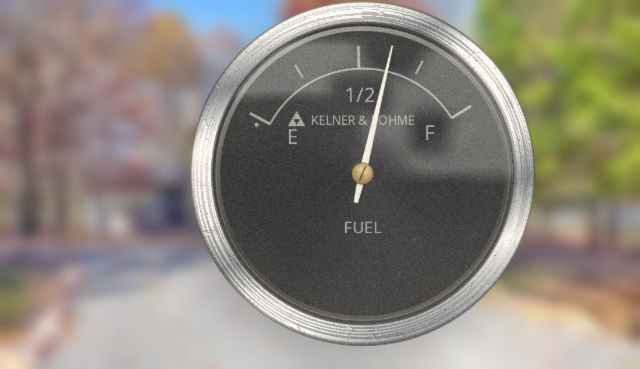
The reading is 0.625
